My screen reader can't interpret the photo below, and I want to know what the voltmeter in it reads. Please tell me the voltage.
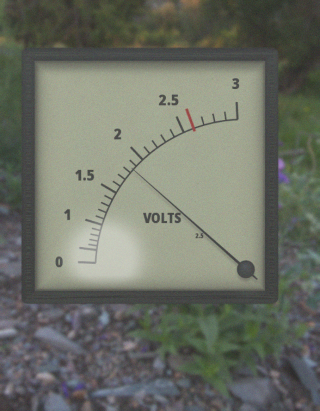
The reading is 1.85 V
